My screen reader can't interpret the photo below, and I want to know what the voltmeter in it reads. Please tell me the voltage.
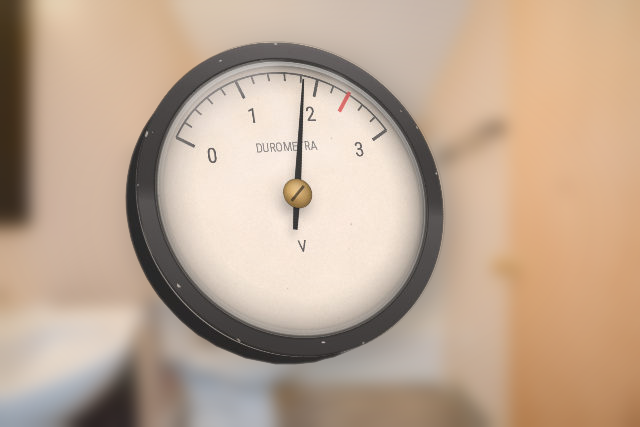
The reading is 1.8 V
